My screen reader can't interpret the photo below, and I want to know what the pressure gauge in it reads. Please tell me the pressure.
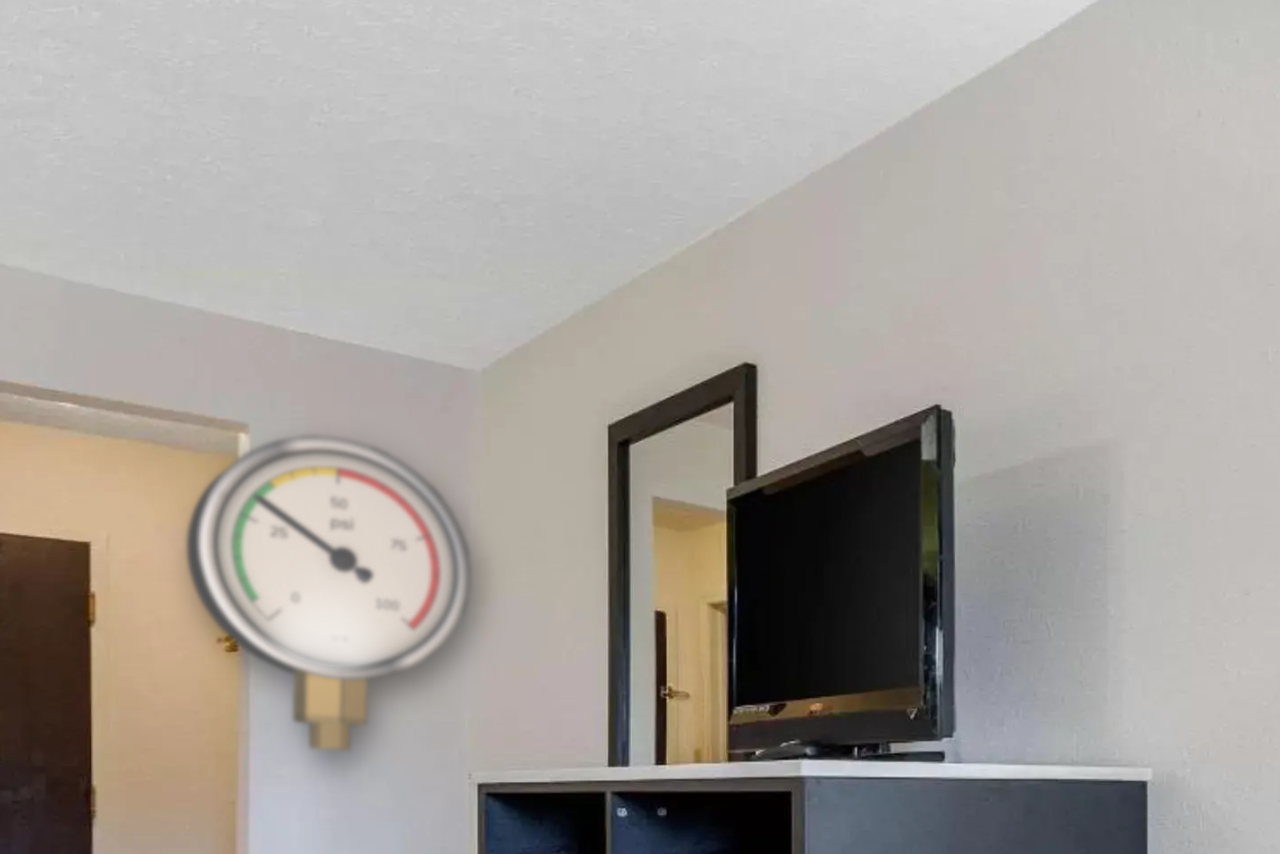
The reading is 30 psi
